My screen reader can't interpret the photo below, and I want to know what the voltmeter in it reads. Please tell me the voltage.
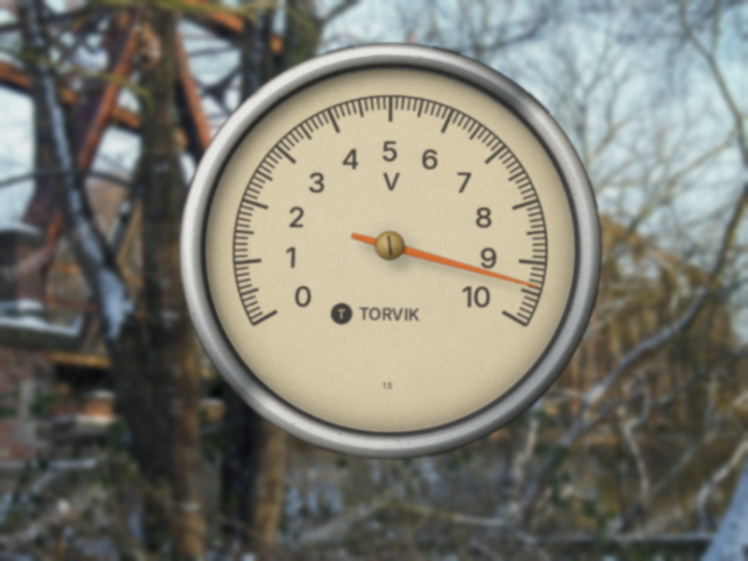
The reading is 9.4 V
